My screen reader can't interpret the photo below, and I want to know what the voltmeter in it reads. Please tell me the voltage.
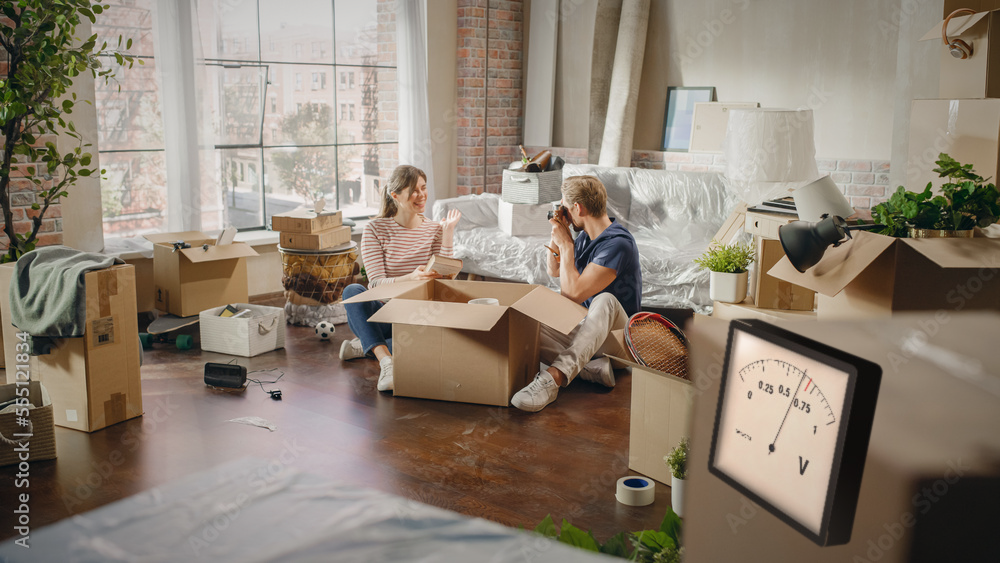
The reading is 0.65 V
